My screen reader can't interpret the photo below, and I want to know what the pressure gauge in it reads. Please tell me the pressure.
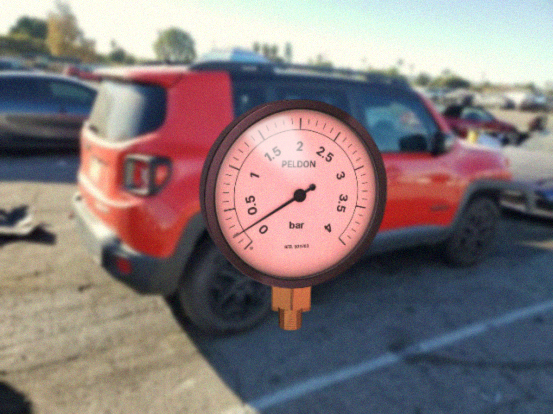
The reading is 0.2 bar
